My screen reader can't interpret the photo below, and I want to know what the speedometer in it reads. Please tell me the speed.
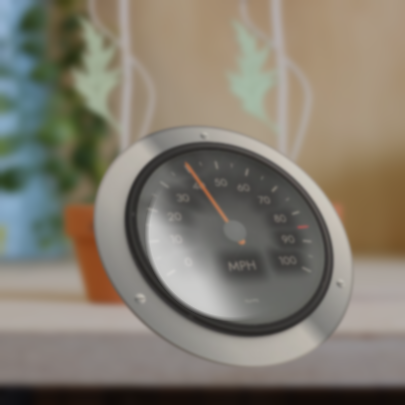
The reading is 40 mph
